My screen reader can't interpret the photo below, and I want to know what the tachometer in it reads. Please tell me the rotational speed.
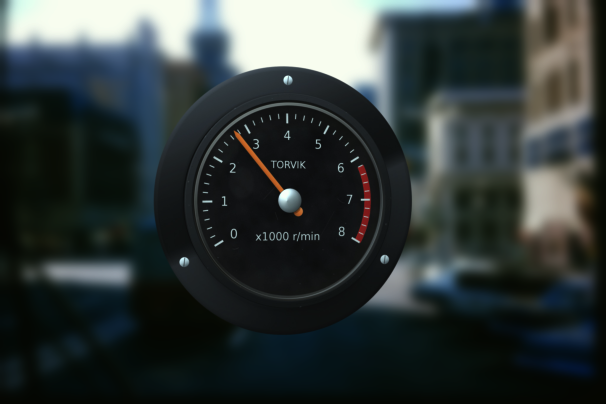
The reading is 2700 rpm
